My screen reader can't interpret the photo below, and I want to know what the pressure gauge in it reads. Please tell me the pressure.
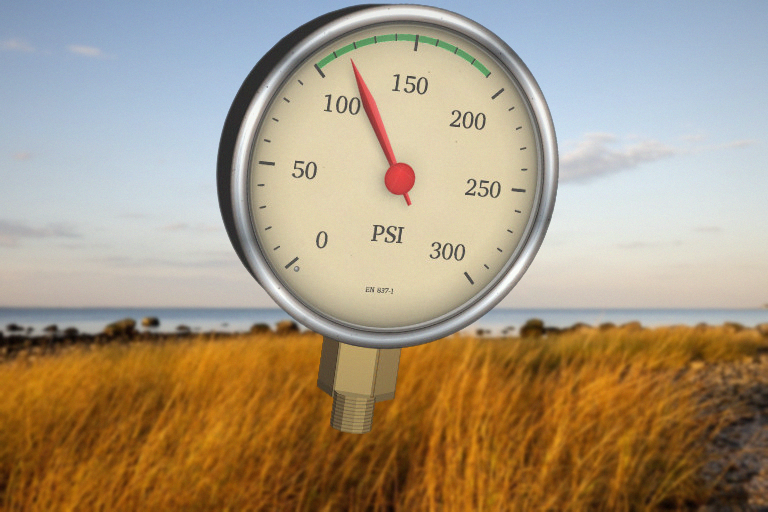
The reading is 115 psi
